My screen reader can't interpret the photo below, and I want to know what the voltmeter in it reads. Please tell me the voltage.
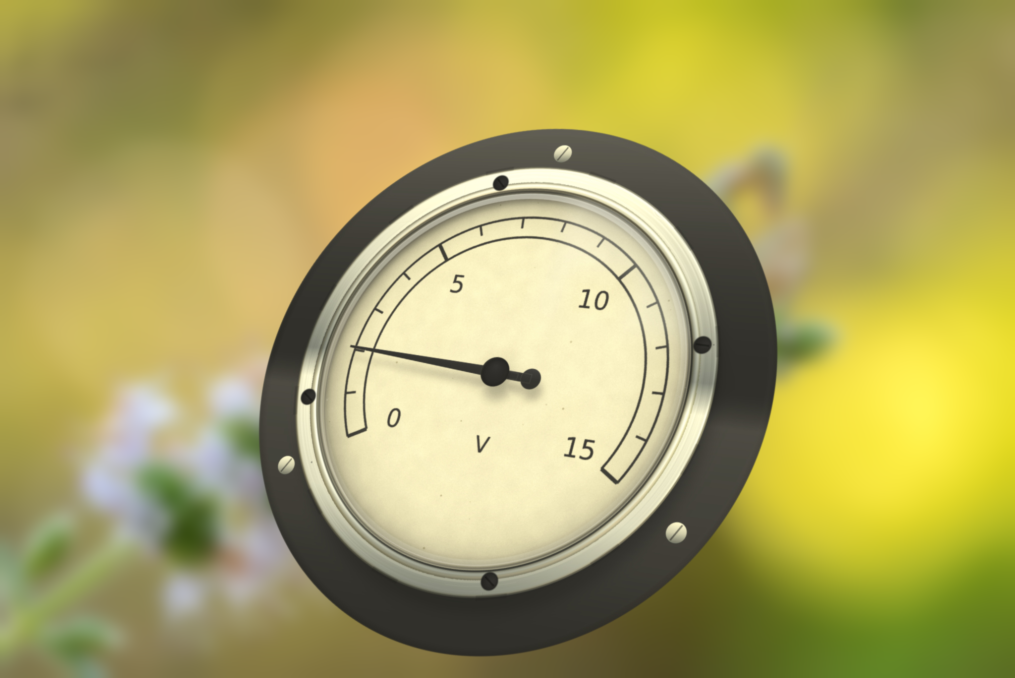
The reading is 2 V
